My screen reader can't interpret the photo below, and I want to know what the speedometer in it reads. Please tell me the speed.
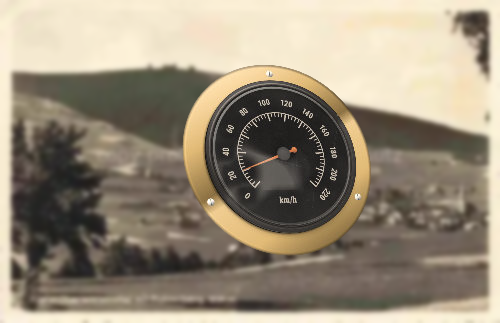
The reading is 20 km/h
